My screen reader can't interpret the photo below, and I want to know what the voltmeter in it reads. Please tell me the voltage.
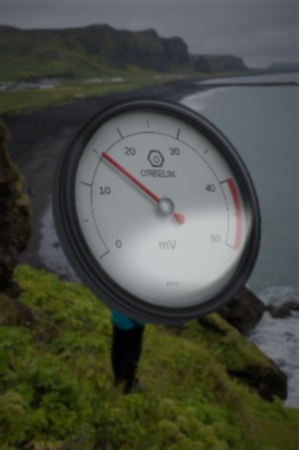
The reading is 15 mV
